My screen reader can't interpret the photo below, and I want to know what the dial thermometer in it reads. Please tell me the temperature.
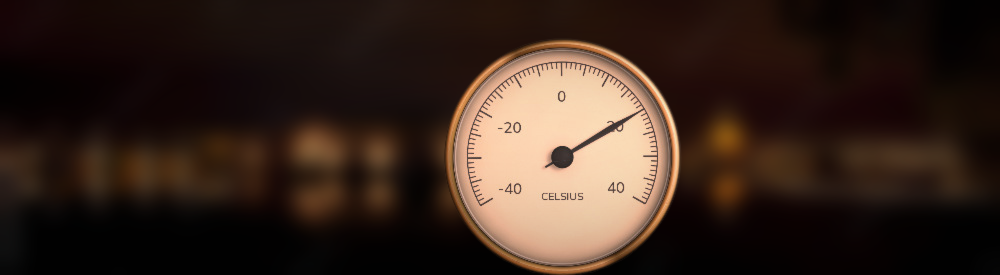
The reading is 20 °C
